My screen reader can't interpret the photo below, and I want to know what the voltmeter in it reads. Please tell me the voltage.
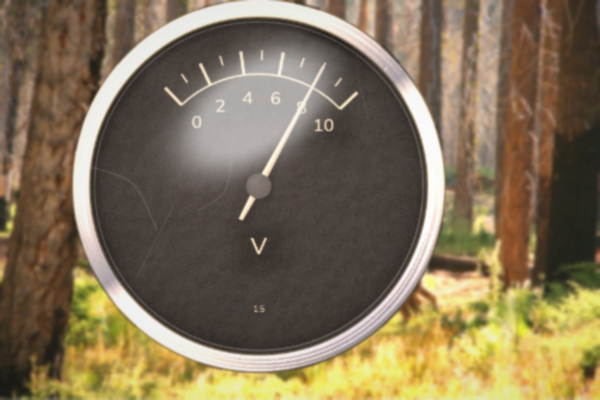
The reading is 8 V
